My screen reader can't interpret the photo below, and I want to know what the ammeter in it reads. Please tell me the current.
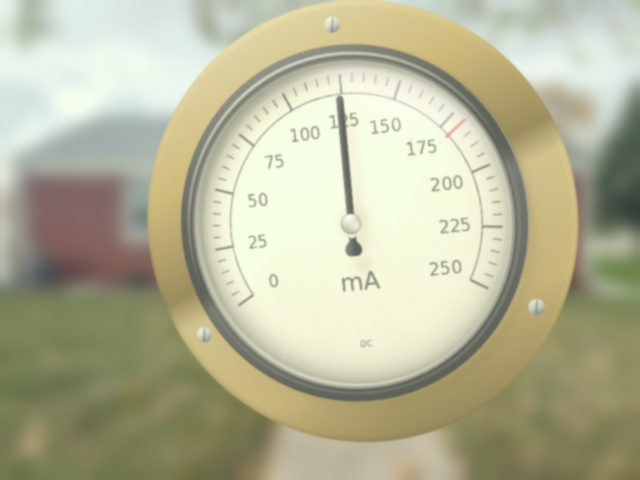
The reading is 125 mA
